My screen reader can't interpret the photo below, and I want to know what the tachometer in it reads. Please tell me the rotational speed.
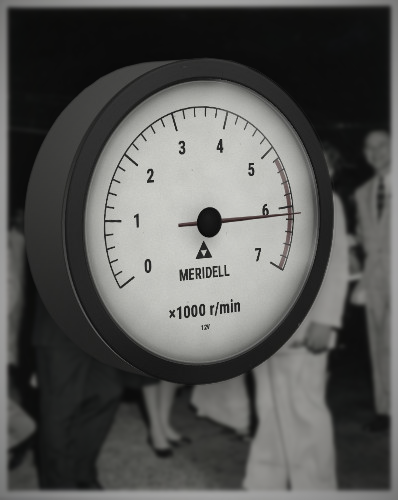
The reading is 6100 rpm
